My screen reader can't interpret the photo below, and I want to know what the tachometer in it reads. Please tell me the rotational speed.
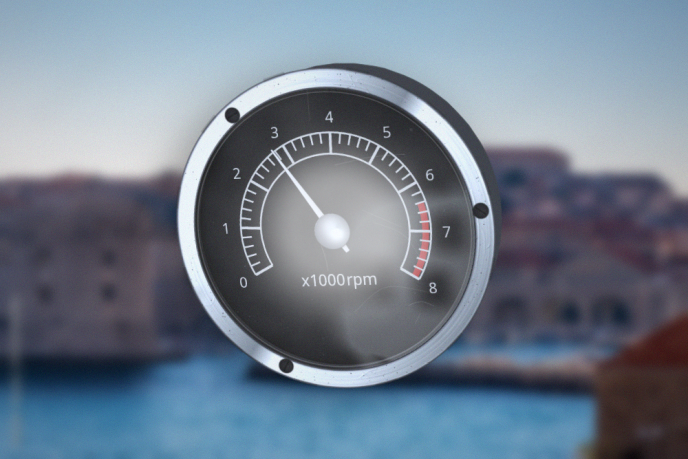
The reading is 2800 rpm
